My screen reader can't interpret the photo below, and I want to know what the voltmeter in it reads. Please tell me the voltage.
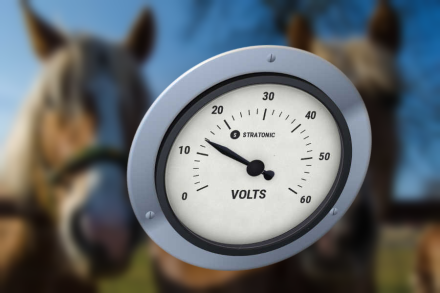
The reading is 14 V
